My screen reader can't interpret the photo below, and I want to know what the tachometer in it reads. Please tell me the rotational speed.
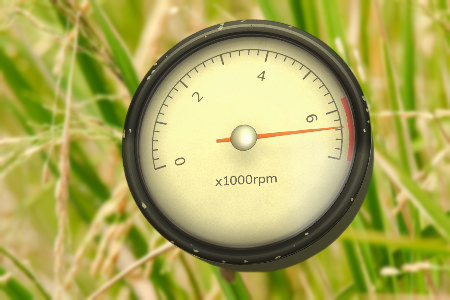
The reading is 6400 rpm
